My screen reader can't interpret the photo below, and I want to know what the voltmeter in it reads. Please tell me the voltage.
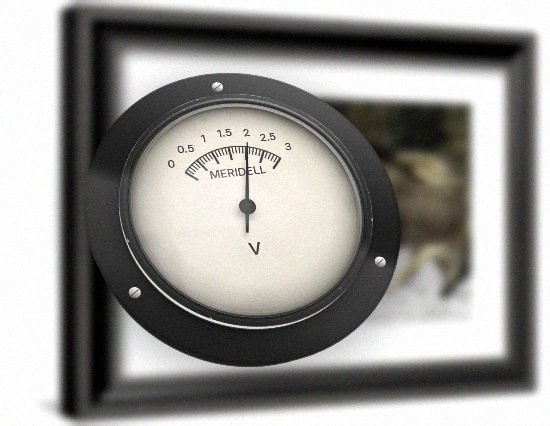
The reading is 2 V
